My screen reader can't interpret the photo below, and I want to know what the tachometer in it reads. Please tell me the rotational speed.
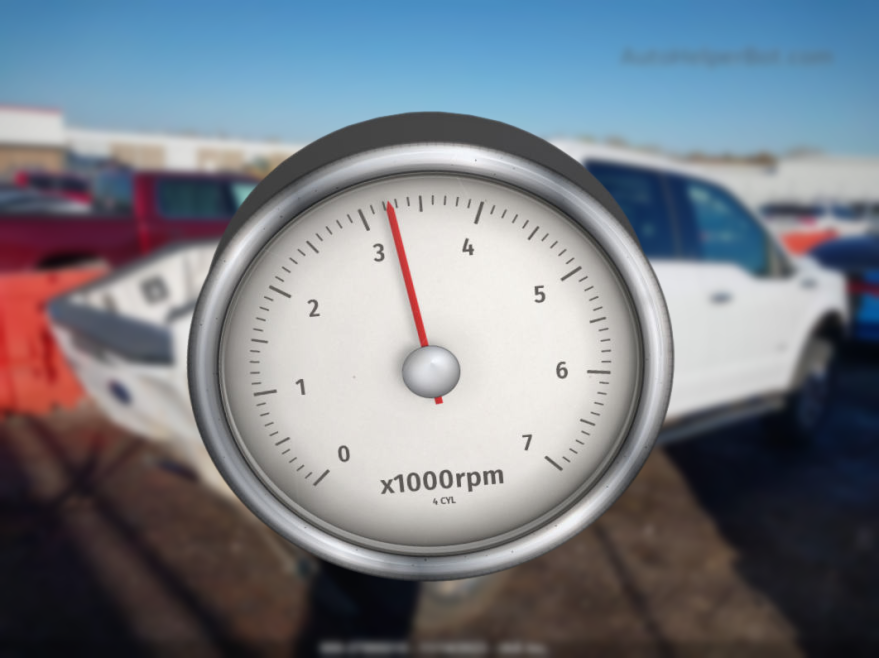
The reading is 3250 rpm
